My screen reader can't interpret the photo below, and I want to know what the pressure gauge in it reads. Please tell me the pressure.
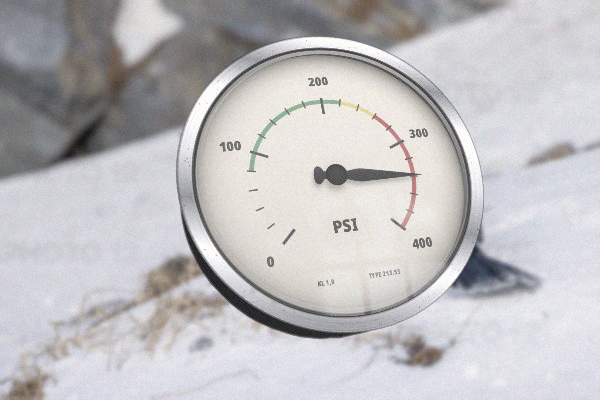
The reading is 340 psi
